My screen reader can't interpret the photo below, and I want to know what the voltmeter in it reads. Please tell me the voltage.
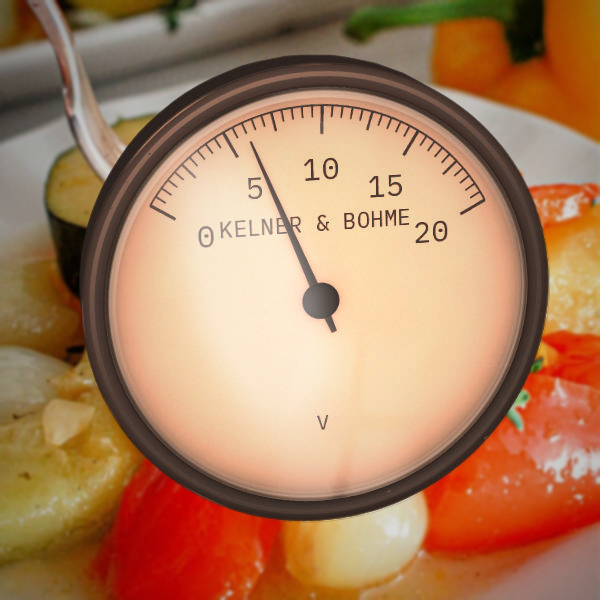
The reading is 6 V
